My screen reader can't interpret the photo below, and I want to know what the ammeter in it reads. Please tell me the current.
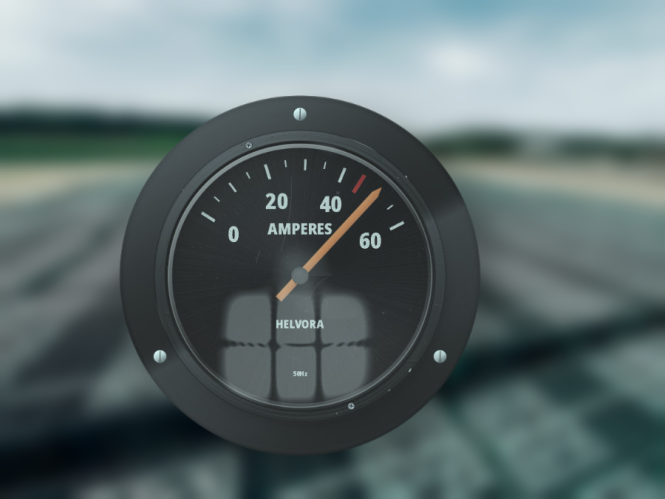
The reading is 50 A
